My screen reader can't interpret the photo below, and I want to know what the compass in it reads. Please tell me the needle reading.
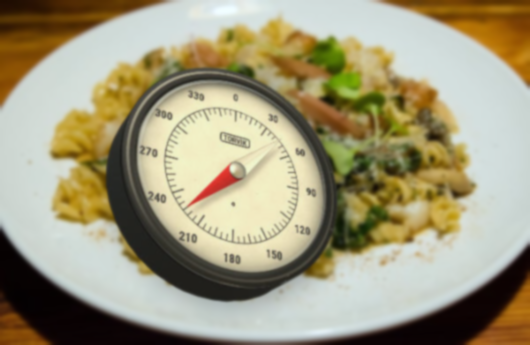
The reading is 225 °
